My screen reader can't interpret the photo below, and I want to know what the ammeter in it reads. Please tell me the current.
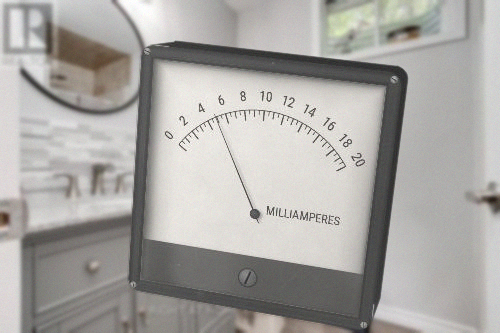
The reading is 5 mA
